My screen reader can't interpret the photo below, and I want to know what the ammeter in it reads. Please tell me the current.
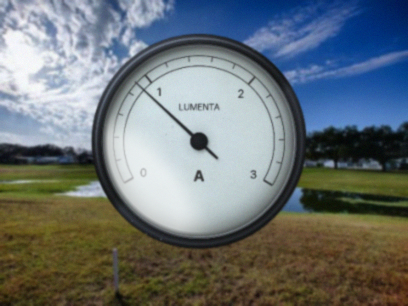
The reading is 0.9 A
